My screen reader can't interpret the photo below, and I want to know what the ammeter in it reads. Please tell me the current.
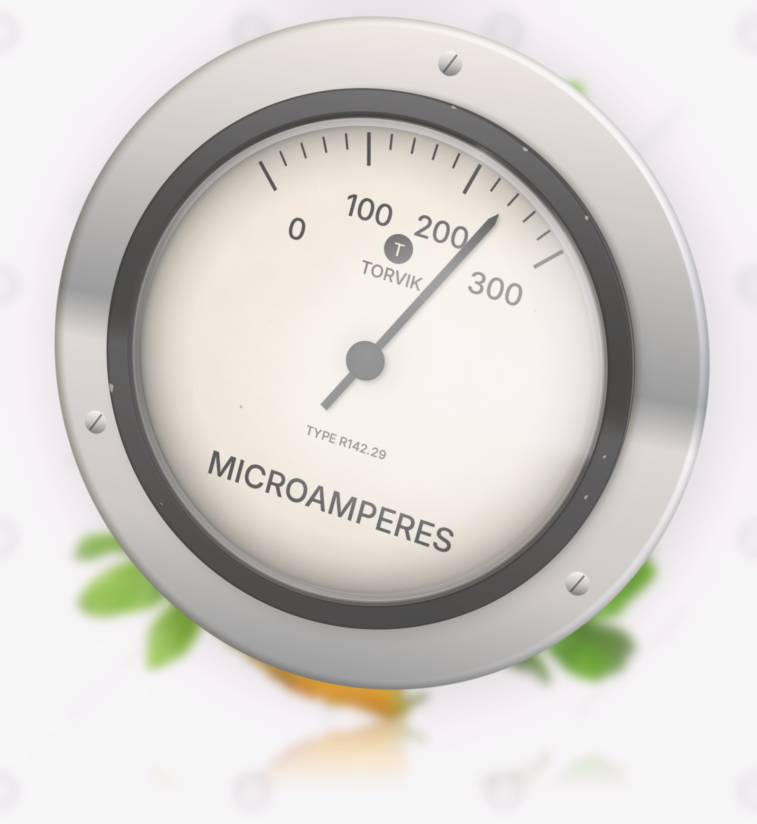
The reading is 240 µA
